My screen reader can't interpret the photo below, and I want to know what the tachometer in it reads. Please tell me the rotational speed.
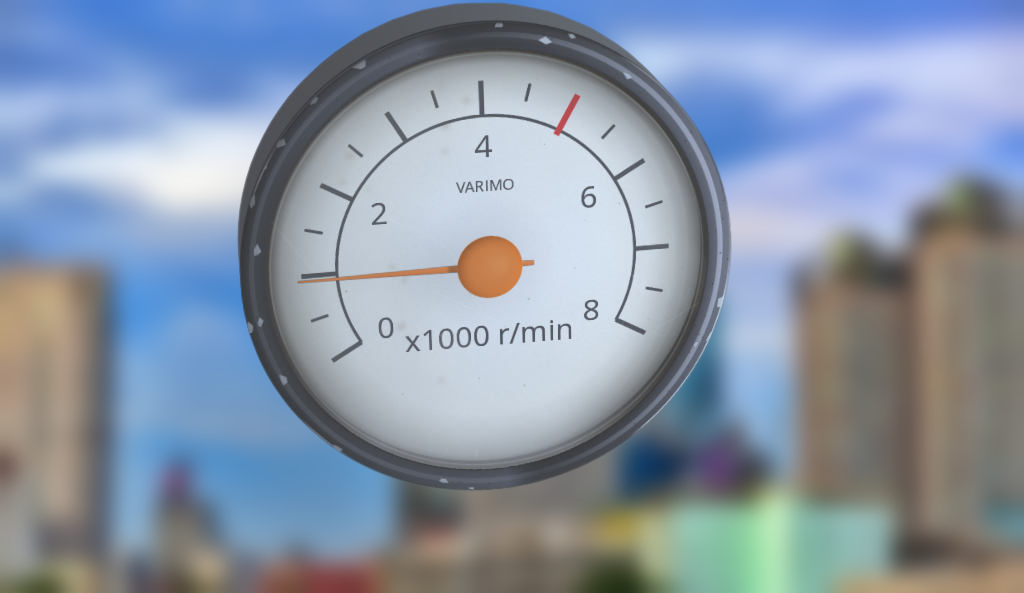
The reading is 1000 rpm
